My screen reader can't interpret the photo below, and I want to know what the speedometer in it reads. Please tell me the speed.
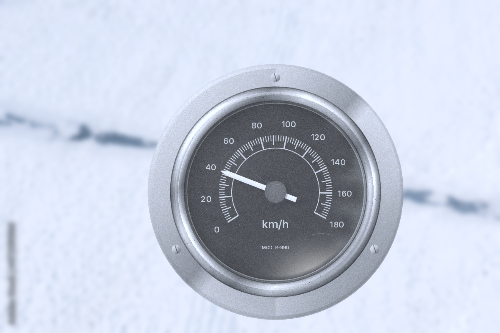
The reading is 40 km/h
